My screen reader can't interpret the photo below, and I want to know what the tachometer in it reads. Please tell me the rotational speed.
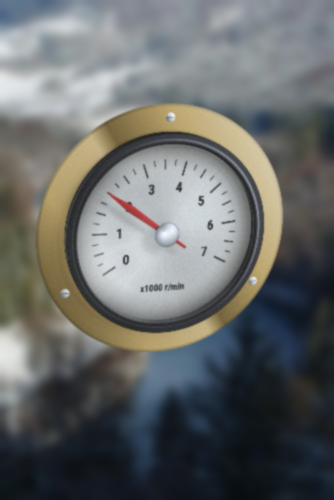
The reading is 2000 rpm
